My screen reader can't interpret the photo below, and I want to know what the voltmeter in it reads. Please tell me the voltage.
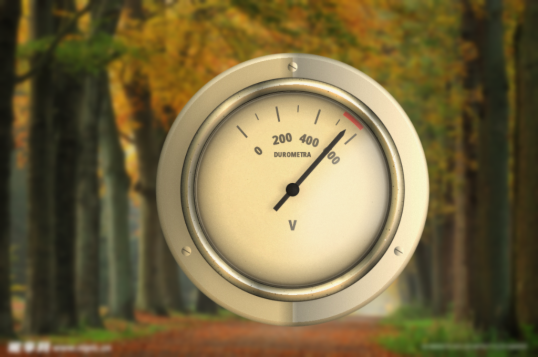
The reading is 550 V
